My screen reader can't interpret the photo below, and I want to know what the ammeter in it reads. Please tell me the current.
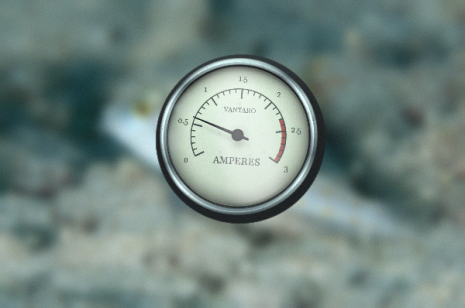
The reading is 0.6 A
